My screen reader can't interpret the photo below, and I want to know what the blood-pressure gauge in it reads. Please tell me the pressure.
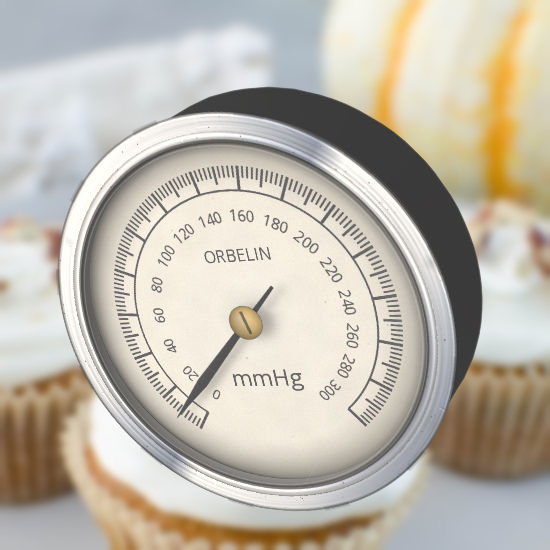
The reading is 10 mmHg
